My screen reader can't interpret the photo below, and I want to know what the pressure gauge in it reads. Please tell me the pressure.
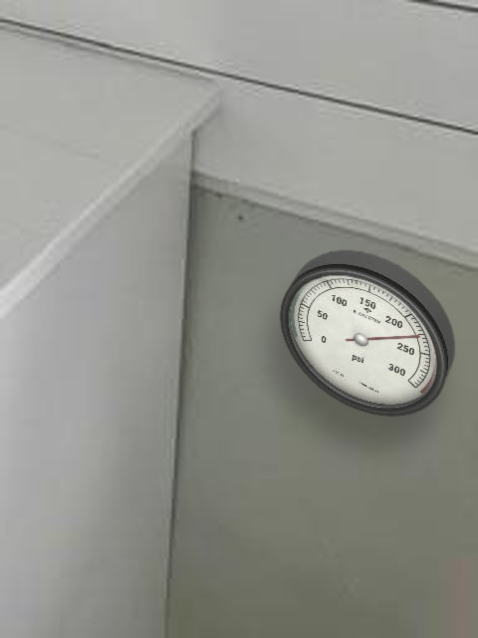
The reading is 225 psi
